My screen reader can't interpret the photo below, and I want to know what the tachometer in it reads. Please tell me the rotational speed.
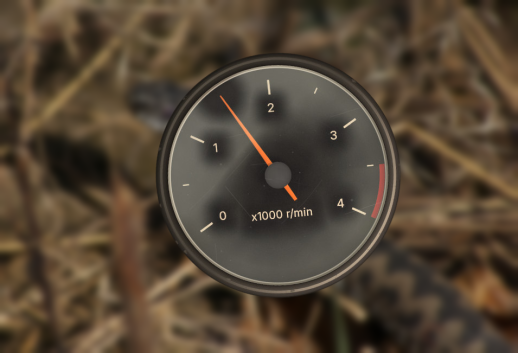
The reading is 1500 rpm
